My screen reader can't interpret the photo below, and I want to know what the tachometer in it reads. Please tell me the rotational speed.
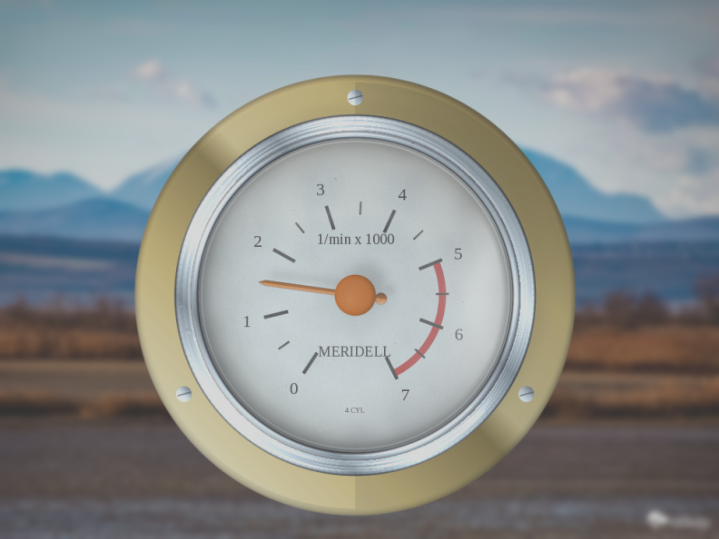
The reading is 1500 rpm
